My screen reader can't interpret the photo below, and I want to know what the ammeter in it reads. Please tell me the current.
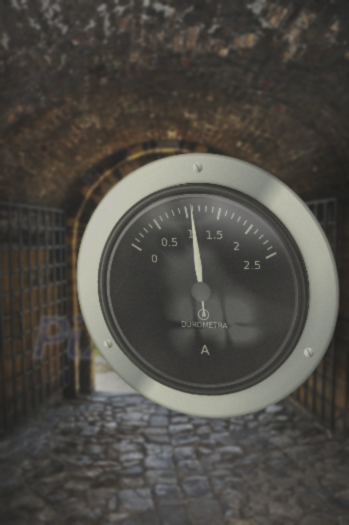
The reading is 1.1 A
